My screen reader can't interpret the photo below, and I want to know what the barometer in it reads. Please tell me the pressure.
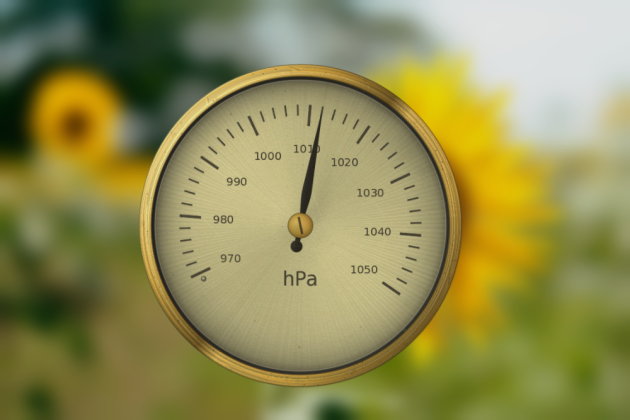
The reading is 1012 hPa
